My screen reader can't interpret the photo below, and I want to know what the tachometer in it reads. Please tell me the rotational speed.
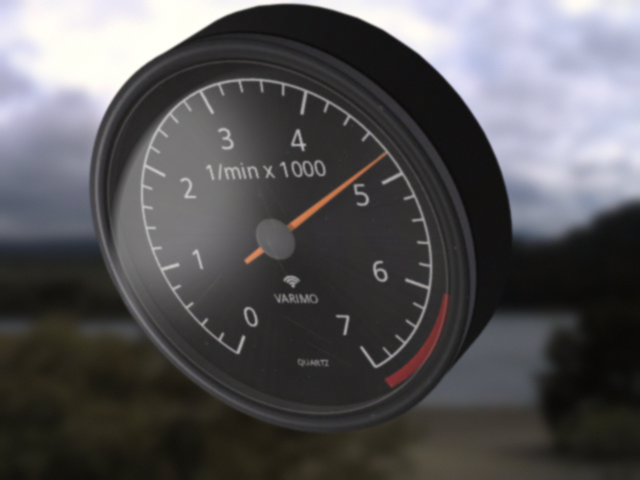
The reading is 4800 rpm
